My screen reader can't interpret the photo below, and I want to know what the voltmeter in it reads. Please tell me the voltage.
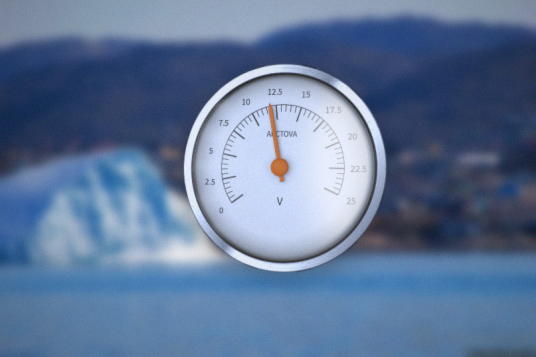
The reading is 12 V
